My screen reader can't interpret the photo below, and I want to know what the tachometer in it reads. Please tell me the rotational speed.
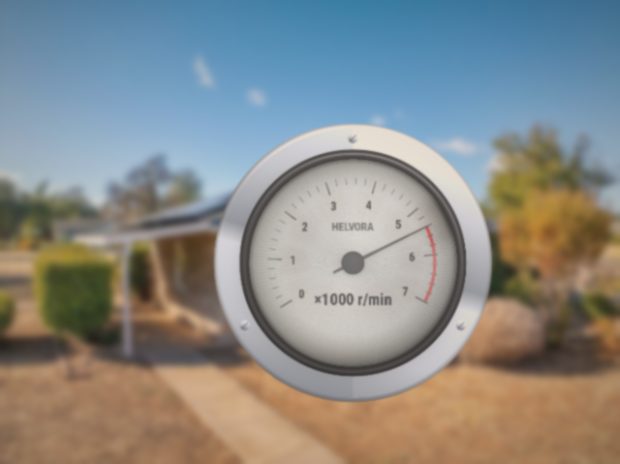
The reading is 5400 rpm
